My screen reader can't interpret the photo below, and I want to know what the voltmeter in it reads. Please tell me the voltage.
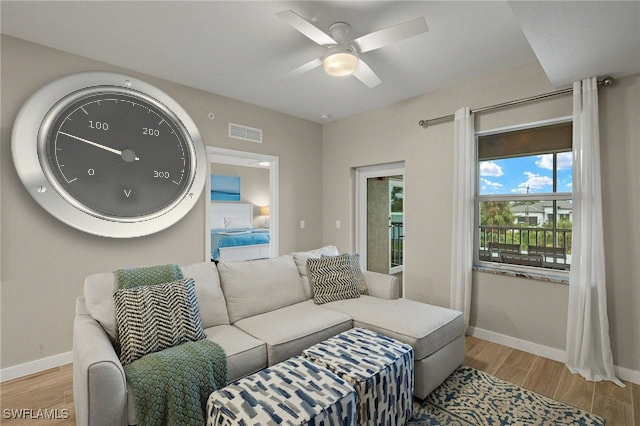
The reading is 60 V
